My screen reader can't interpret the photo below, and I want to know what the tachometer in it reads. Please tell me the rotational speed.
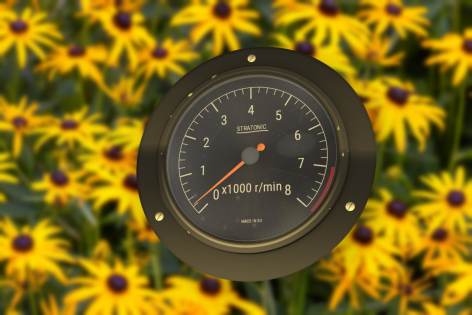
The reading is 200 rpm
